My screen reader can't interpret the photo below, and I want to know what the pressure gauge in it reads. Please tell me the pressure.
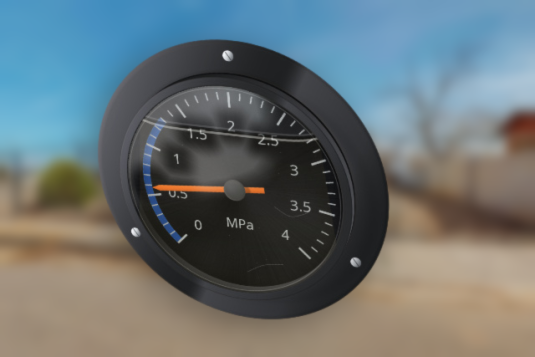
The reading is 0.6 MPa
